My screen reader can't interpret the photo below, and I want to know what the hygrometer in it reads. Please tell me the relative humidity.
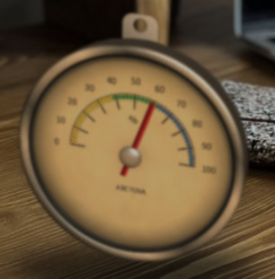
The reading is 60 %
